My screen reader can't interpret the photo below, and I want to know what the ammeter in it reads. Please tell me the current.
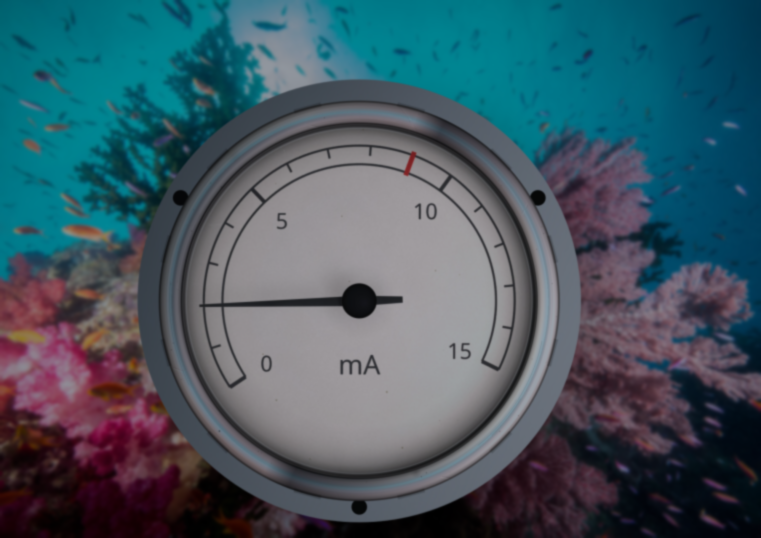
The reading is 2 mA
